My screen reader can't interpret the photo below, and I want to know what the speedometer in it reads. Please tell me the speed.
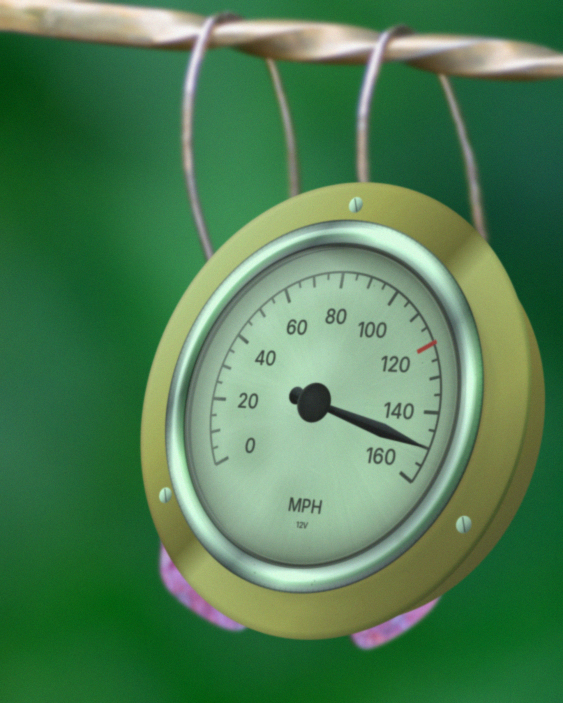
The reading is 150 mph
